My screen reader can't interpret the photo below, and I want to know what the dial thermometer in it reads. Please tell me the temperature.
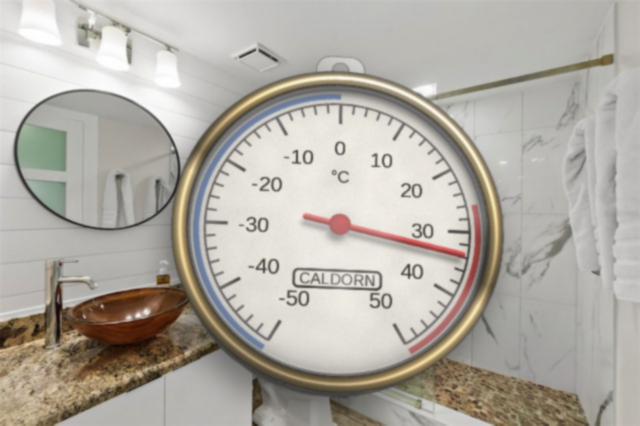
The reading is 34 °C
